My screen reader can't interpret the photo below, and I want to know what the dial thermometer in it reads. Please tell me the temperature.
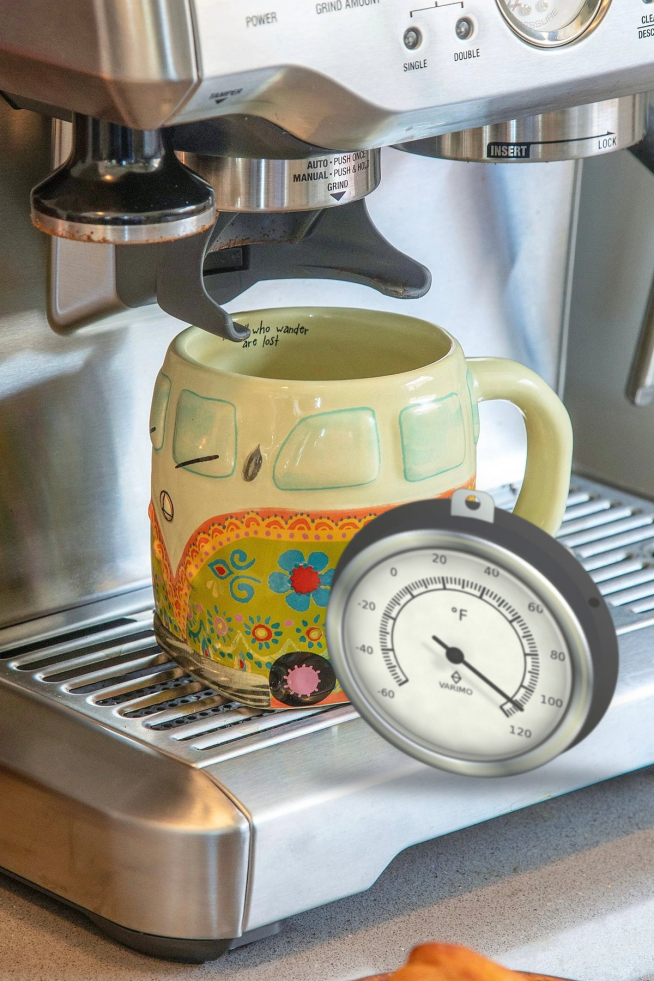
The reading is 110 °F
